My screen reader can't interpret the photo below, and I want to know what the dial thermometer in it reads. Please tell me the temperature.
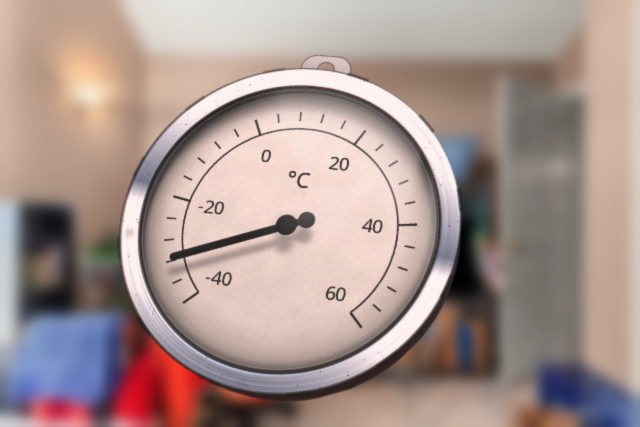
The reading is -32 °C
